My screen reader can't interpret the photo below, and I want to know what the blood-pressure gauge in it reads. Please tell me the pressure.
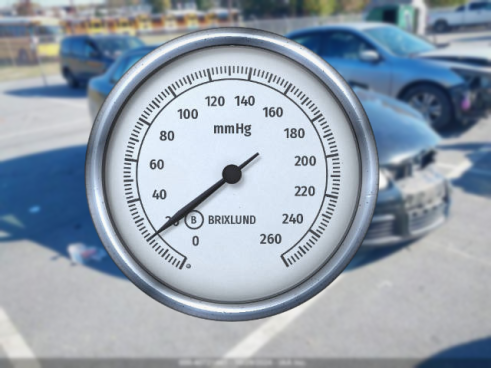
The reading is 20 mmHg
